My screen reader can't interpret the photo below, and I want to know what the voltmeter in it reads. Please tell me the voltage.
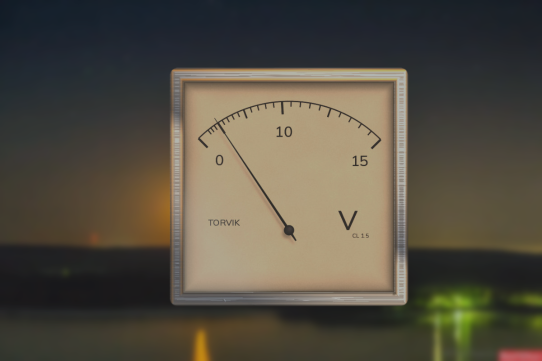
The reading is 5 V
